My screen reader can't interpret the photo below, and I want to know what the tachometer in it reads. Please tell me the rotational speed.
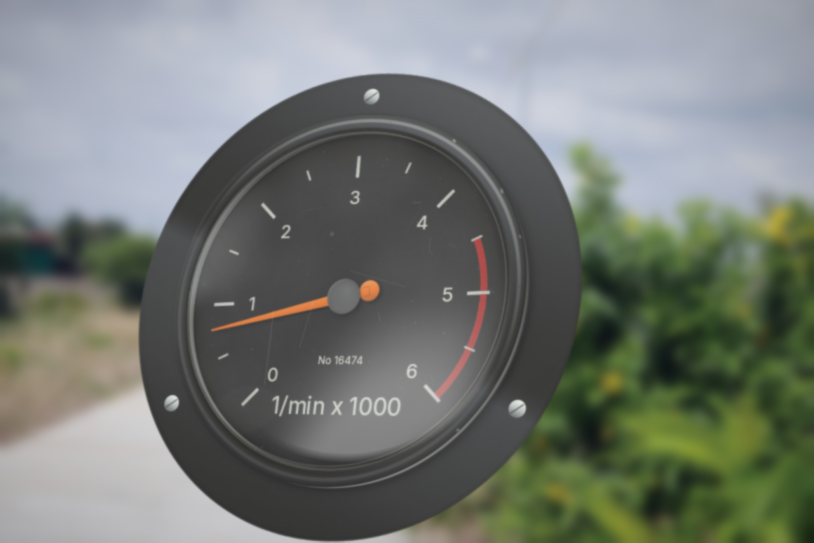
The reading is 750 rpm
